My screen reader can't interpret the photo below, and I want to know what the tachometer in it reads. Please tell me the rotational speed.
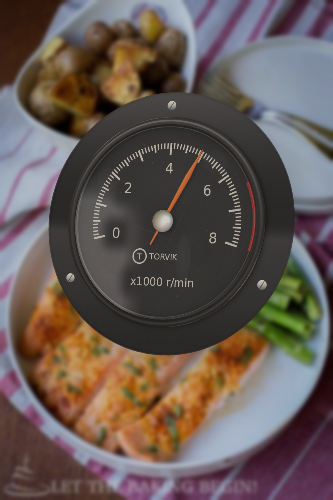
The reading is 5000 rpm
